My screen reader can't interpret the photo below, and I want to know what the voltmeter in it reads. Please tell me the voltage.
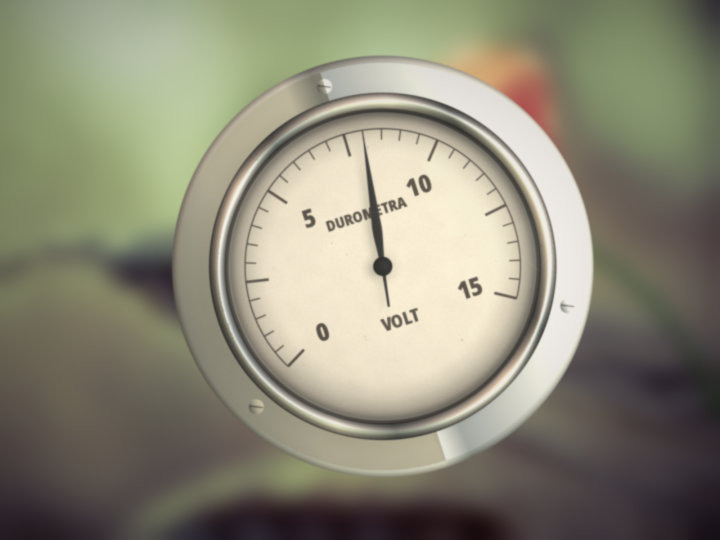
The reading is 8 V
